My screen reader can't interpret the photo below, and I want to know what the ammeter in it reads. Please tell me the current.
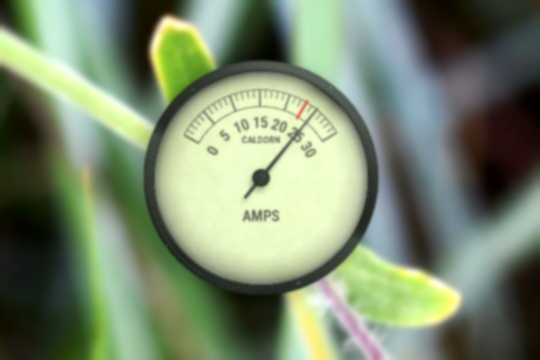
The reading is 25 A
